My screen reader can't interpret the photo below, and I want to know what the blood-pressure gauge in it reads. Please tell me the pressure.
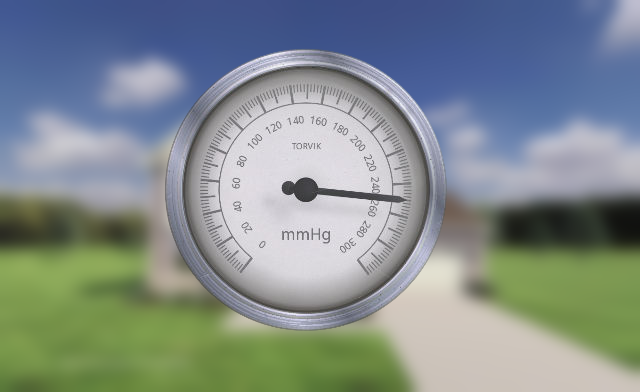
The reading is 250 mmHg
